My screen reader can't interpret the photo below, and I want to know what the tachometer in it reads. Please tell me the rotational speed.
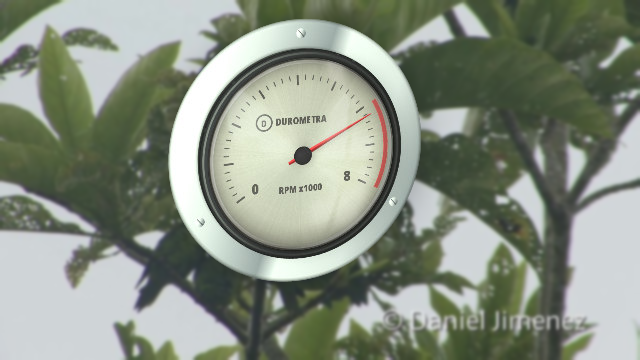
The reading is 6200 rpm
